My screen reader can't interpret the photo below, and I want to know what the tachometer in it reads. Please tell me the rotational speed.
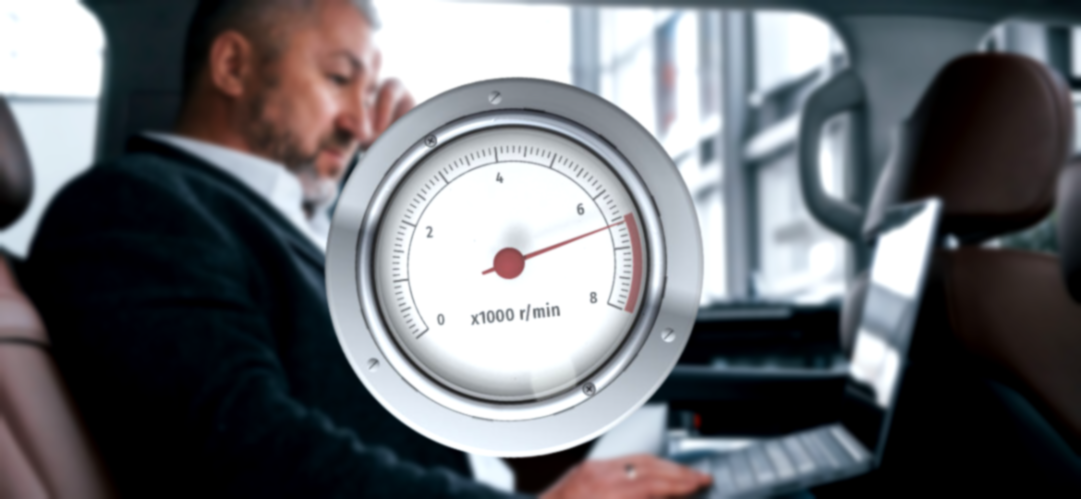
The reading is 6600 rpm
